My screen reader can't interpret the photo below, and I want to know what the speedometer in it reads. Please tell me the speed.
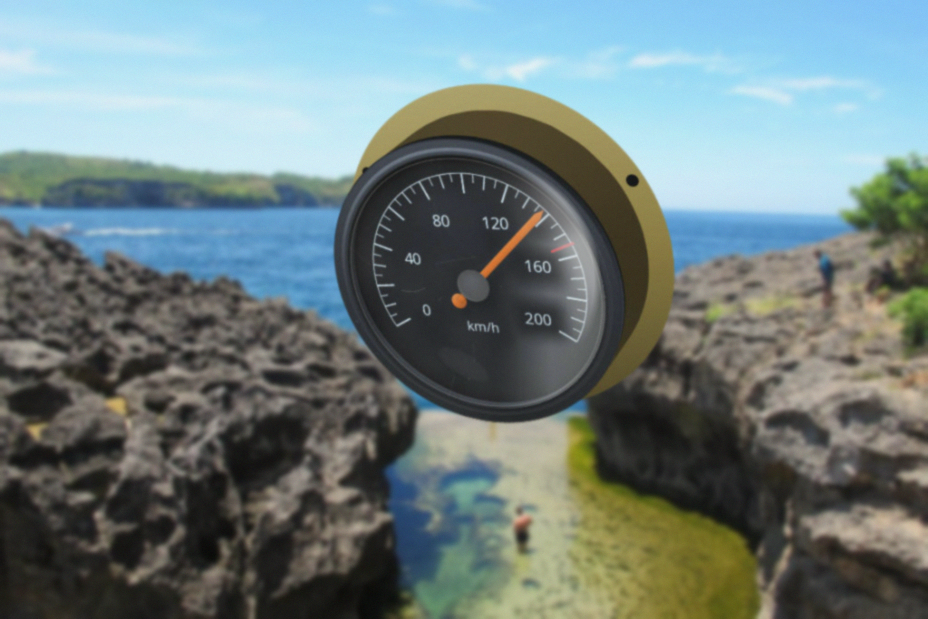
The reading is 137.5 km/h
